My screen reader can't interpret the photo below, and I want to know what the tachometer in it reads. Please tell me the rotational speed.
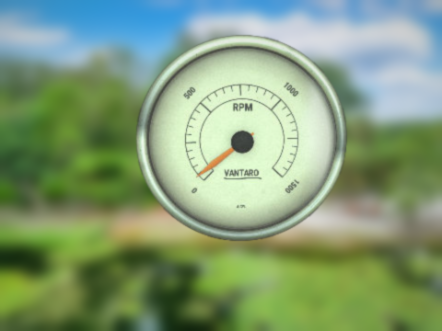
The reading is 50 rpm
